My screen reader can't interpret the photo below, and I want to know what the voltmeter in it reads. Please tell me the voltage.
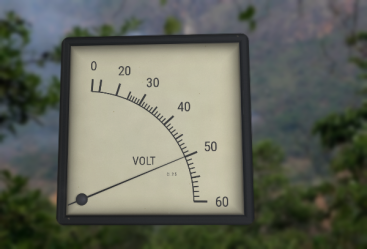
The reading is 50 V
